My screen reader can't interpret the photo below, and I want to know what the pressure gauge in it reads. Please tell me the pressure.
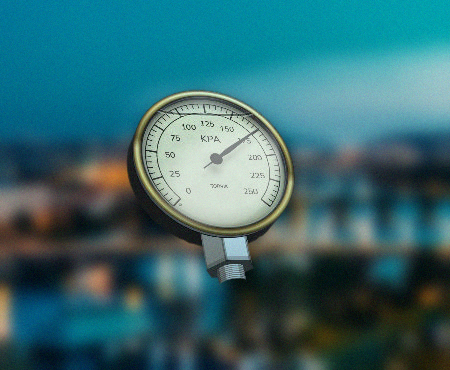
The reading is 175 kPa
